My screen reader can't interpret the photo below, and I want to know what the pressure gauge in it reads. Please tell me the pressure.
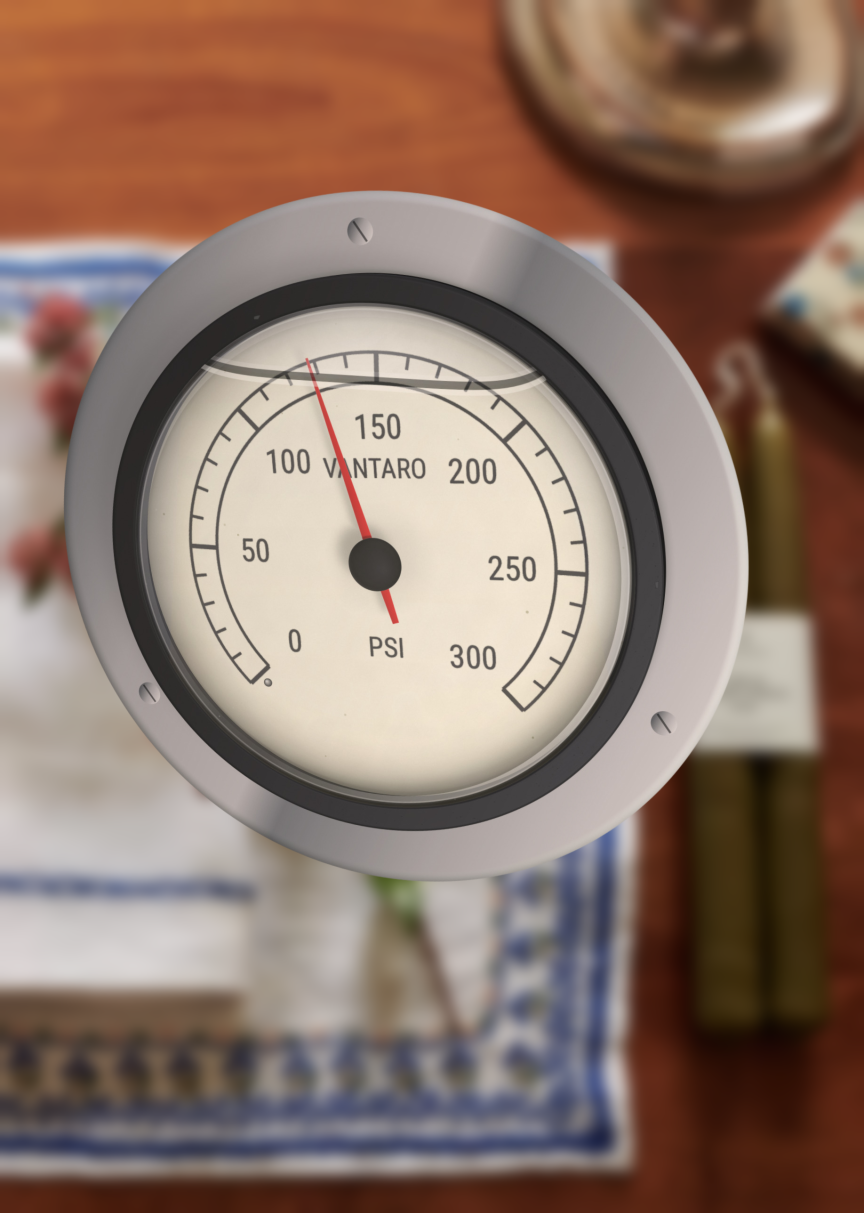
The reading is 130 psi
